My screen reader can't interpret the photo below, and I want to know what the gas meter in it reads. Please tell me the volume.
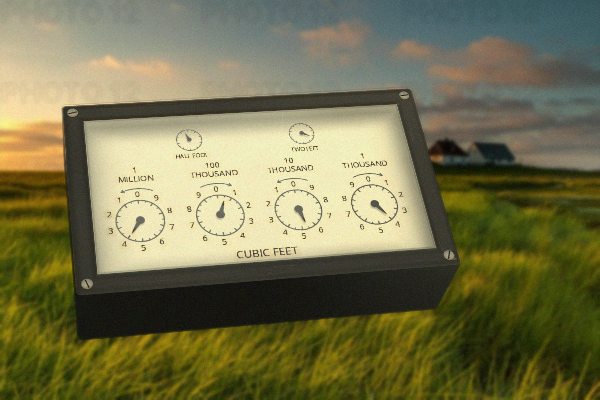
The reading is 405400 ft³
